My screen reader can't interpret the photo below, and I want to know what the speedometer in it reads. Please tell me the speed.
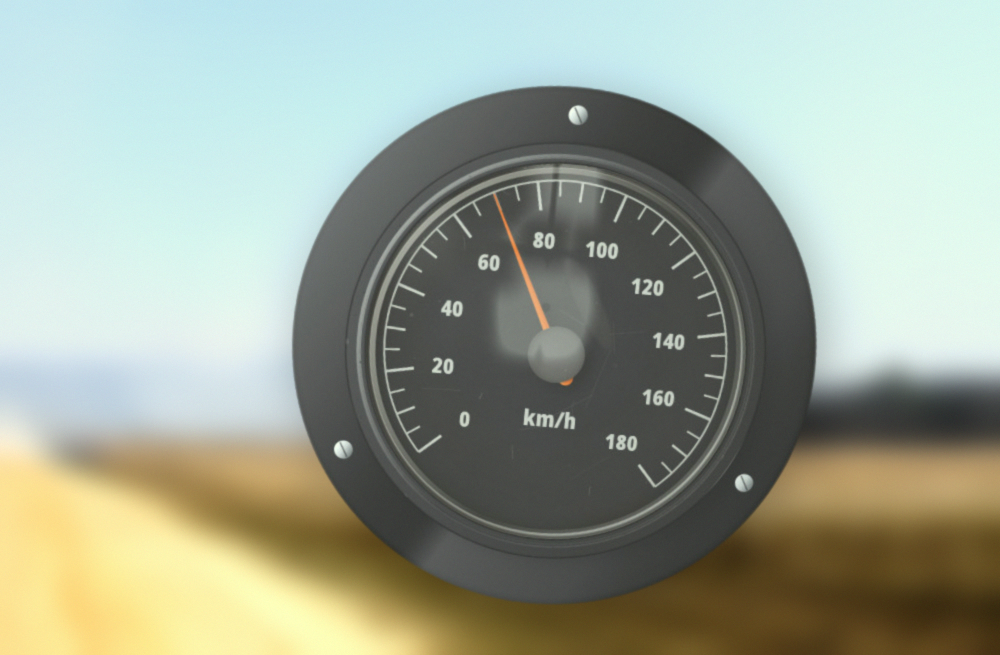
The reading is 70 km/h
